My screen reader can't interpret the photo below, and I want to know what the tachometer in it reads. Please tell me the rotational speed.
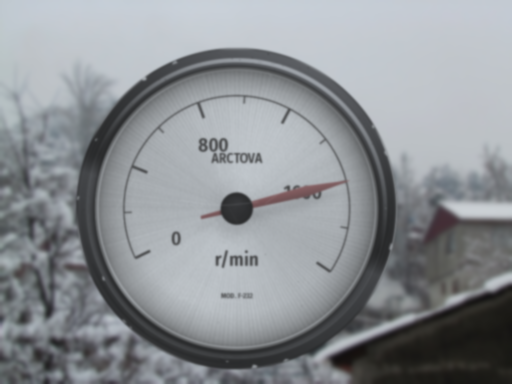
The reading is 1600 rpm
